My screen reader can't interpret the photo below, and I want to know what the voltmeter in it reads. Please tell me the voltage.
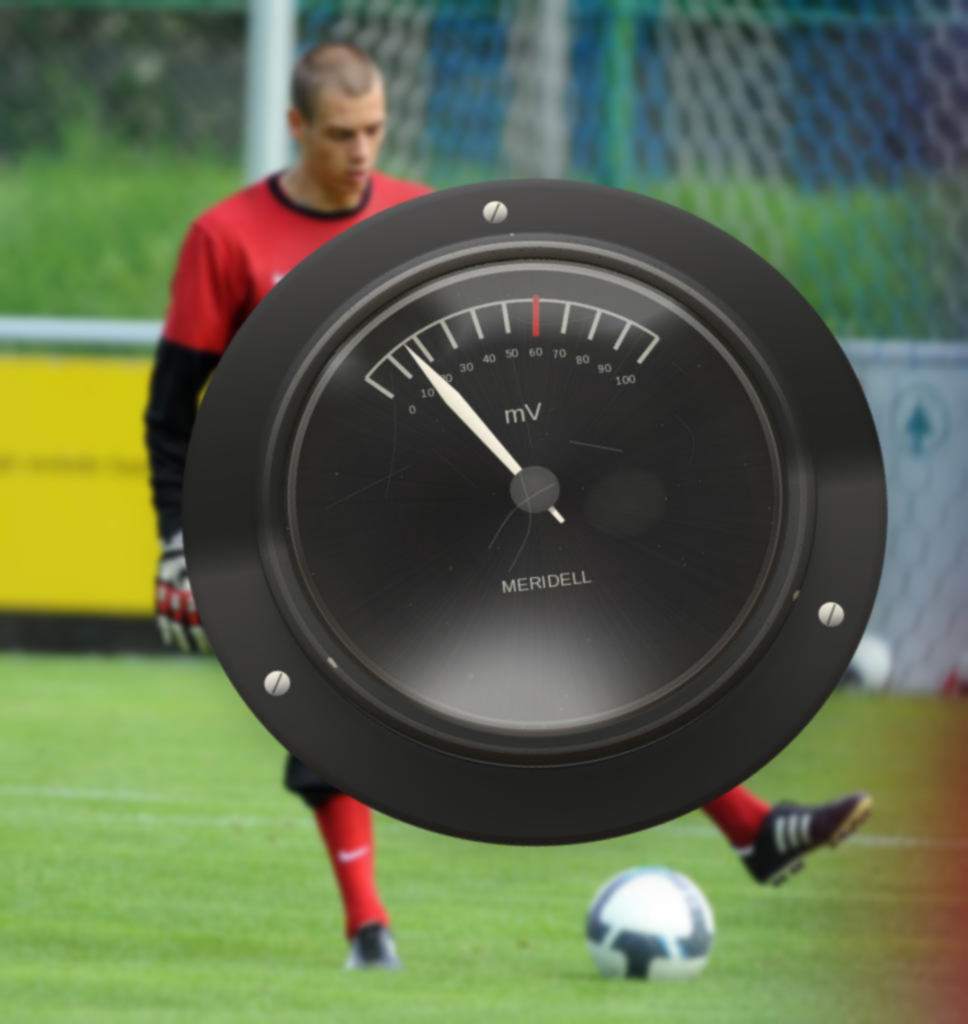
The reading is 15 mV
